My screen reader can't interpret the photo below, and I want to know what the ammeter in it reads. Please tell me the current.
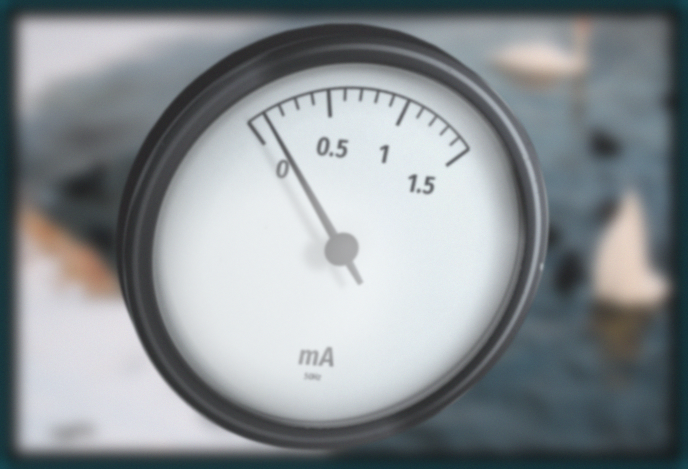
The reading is 0.1 mA
